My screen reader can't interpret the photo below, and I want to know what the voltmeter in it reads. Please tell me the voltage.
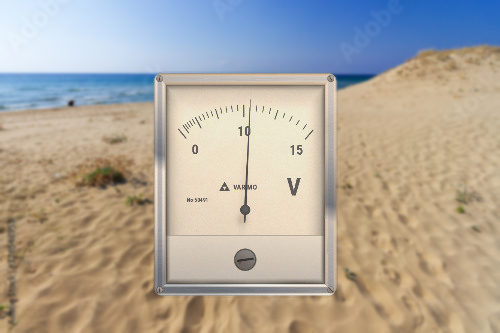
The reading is 10.5 V
